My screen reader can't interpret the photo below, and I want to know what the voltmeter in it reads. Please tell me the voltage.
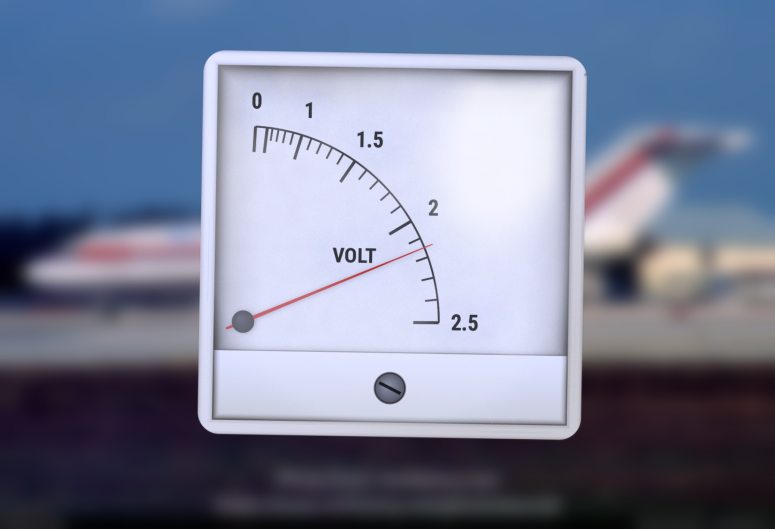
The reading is 2.15 V
